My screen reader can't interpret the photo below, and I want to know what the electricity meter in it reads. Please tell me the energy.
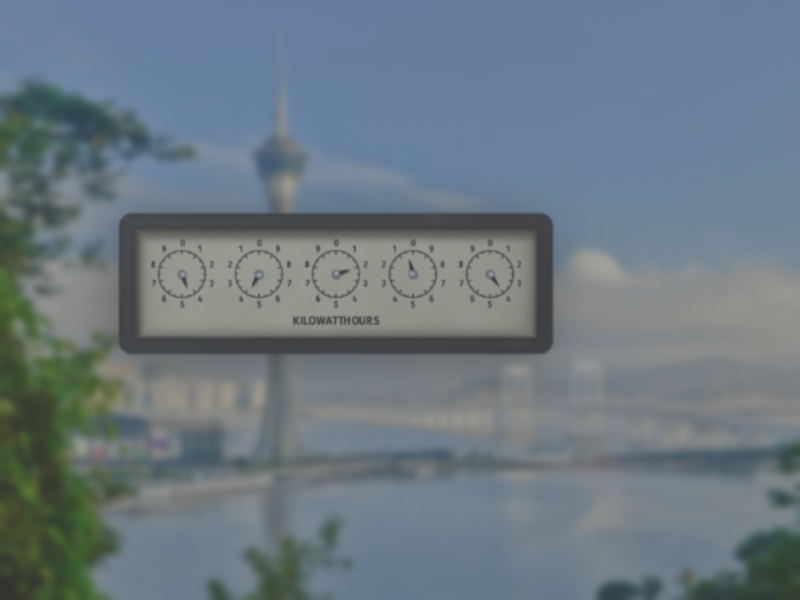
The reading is 44204 kWh
